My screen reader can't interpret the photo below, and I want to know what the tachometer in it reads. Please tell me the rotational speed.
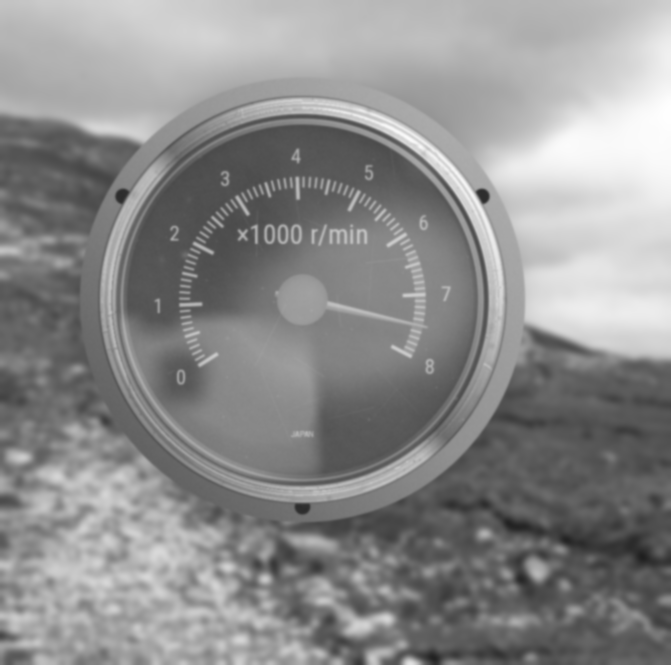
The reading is 7500 rpm
